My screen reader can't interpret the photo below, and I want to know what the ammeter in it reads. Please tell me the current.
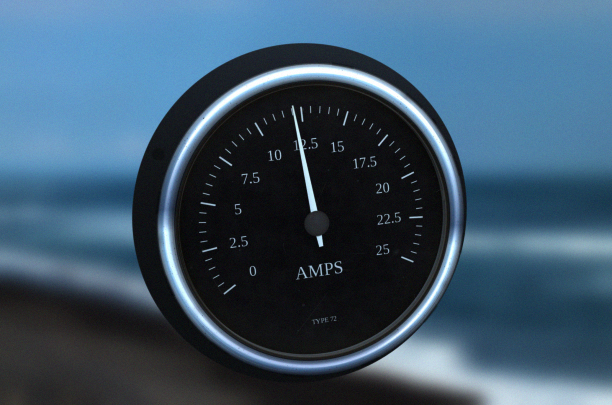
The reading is 12 A
